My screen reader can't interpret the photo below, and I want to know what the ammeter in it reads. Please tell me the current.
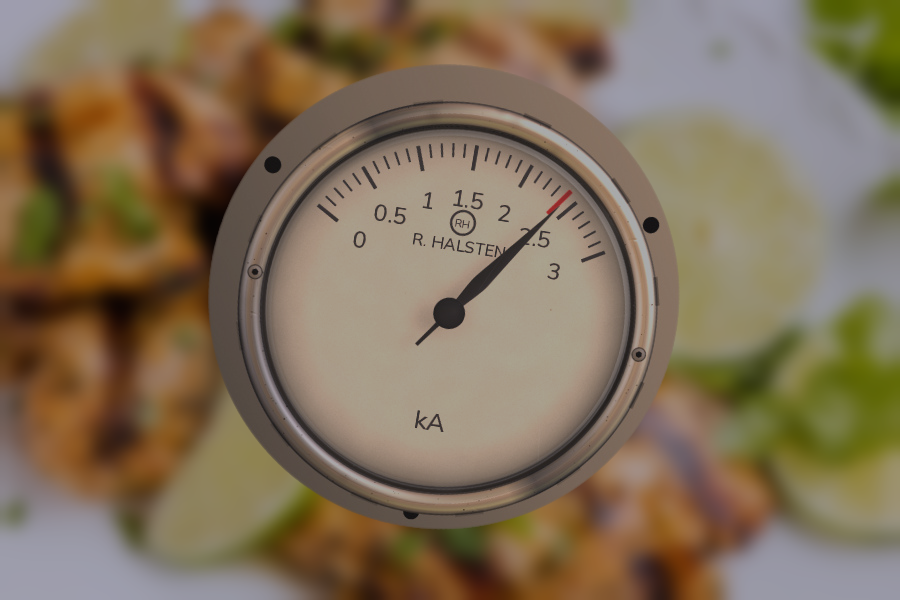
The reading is 2.4 kA
